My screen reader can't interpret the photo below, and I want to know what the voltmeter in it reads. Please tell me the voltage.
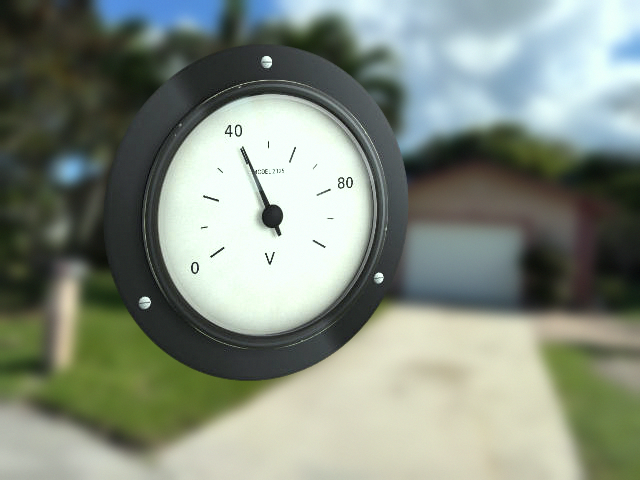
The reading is 40 V
